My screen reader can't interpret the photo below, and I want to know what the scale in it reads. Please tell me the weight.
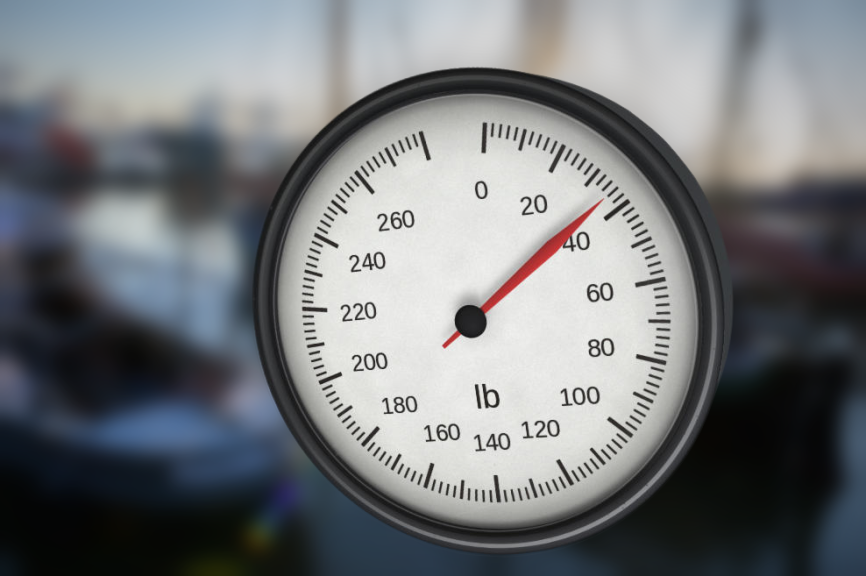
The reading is 36 lb
